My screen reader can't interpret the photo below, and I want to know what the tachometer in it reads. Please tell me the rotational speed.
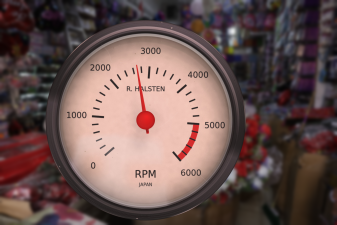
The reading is 2700 rpm
